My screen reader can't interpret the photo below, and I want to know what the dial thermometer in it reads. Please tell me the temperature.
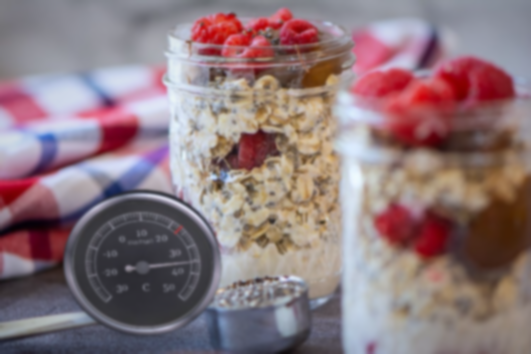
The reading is 35 °C
